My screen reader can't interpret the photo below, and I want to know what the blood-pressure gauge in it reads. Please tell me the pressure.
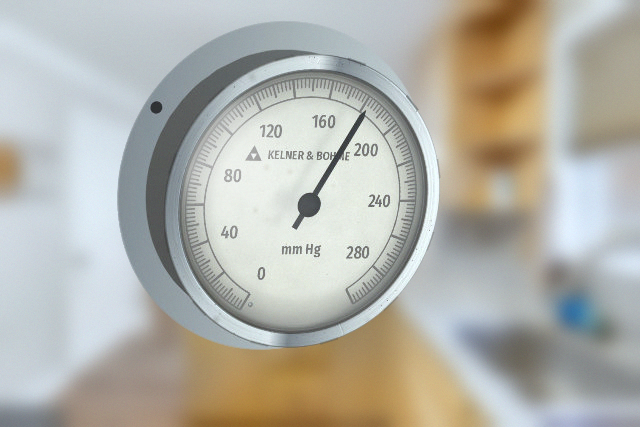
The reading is 180 mmHg
